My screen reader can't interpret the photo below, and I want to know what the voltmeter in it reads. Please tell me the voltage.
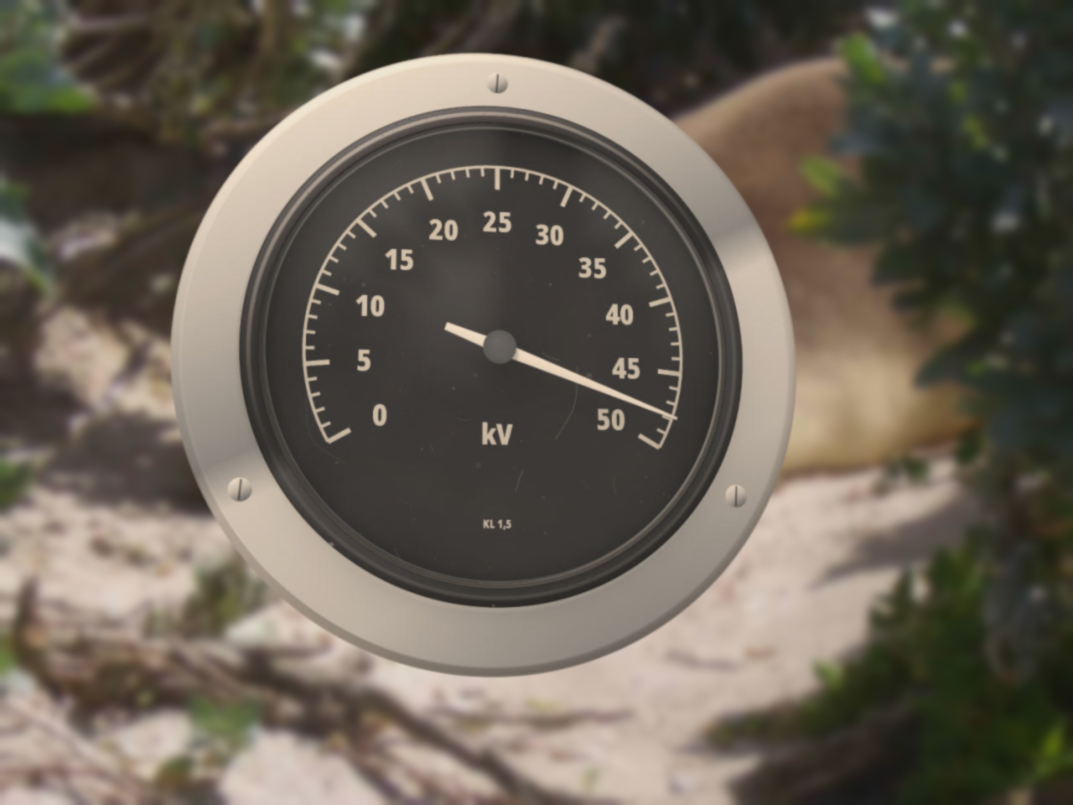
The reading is 48 kV
